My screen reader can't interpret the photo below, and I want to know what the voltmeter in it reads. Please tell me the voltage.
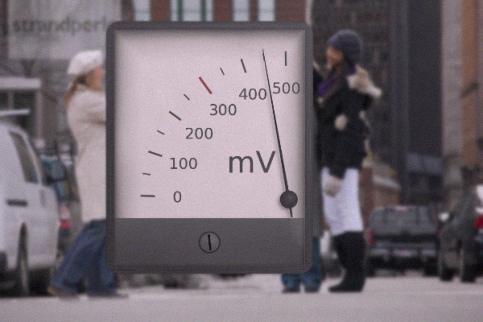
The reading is 450 mV
